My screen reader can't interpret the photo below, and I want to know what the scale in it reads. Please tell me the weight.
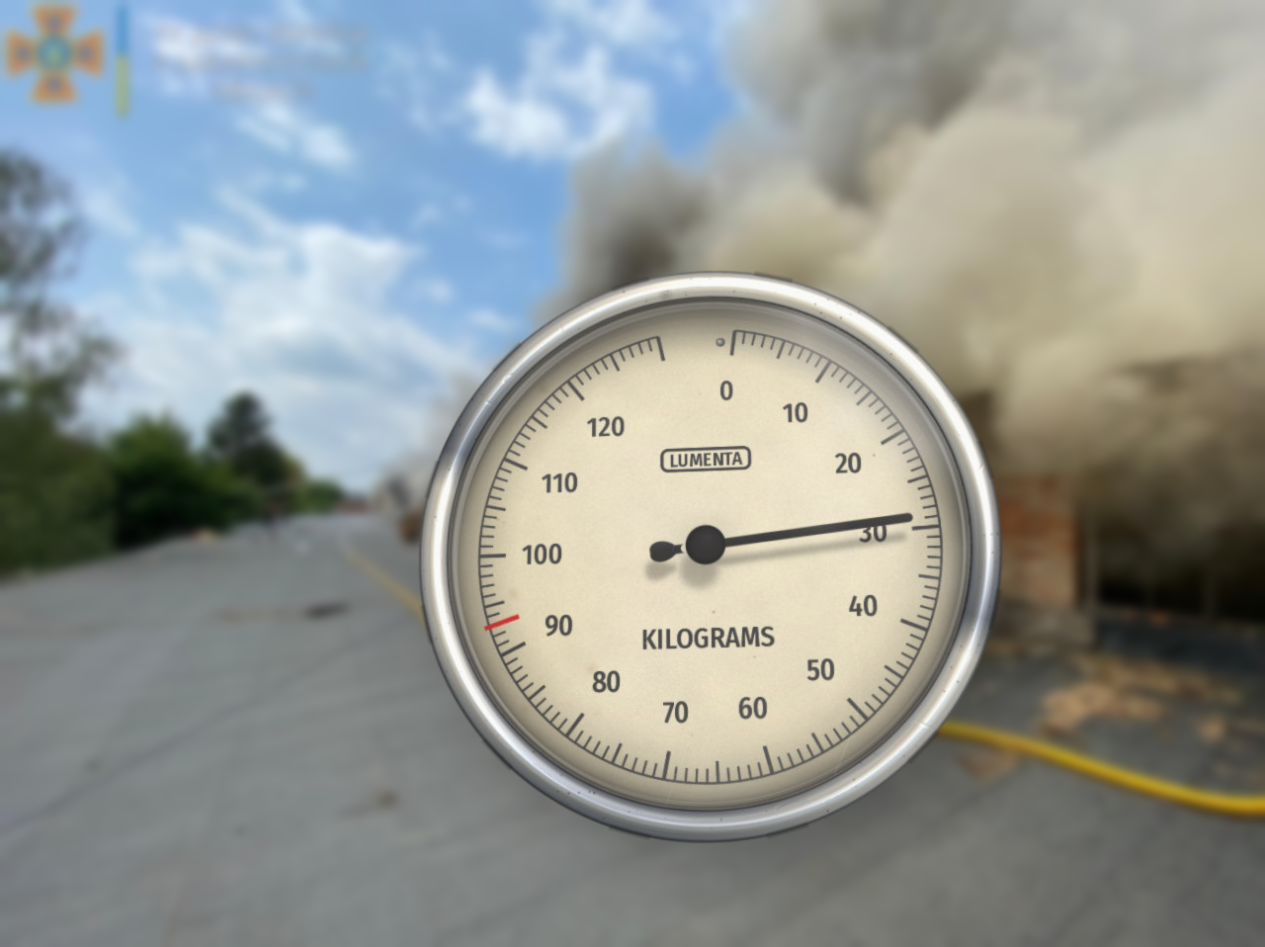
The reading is 29 kg
